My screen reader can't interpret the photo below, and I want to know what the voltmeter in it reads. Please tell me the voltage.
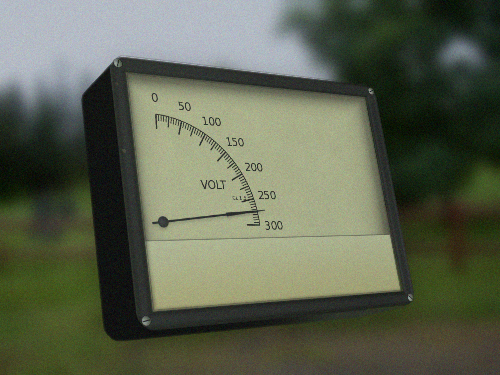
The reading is 275 V
